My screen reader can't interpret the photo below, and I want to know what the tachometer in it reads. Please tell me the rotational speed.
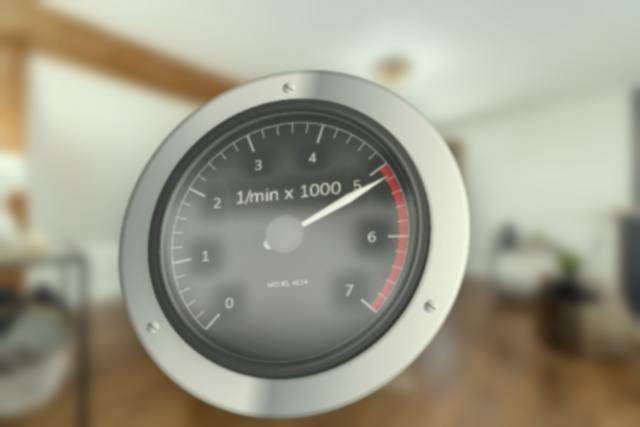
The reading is 5200 rpm
